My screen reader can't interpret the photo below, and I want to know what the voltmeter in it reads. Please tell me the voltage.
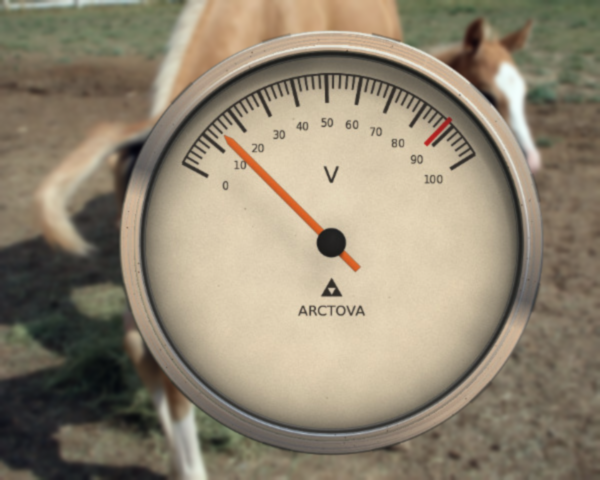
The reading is 14 V
